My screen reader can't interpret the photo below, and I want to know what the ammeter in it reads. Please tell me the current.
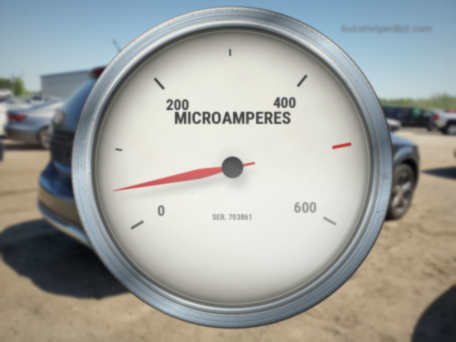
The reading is 50 µA
